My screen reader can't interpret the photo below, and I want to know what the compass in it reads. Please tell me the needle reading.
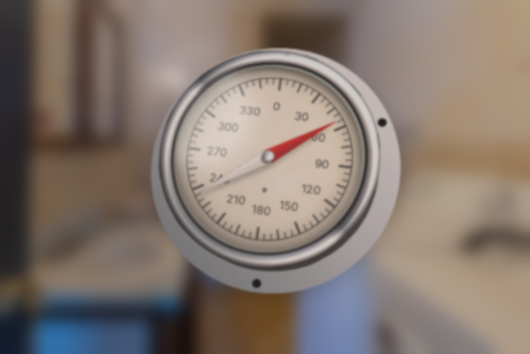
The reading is 55 °
